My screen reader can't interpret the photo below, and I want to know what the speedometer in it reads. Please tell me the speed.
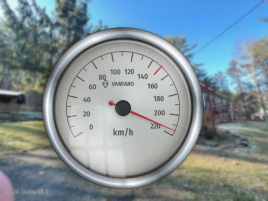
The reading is 215 km/h
